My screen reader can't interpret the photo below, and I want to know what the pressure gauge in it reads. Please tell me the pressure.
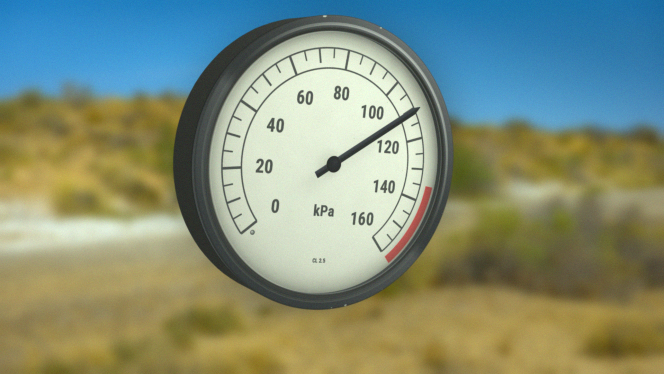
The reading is 110 kPa
